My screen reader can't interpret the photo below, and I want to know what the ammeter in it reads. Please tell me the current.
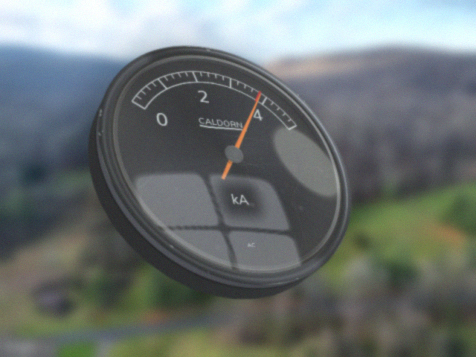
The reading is 3.8 kA
